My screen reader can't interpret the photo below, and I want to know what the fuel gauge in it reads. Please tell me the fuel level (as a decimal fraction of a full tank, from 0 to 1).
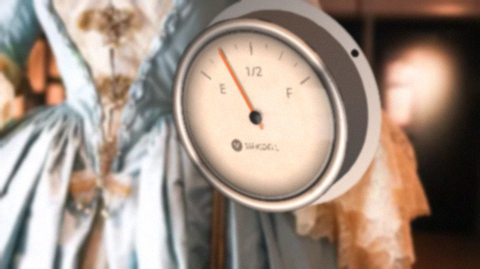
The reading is 0.25
